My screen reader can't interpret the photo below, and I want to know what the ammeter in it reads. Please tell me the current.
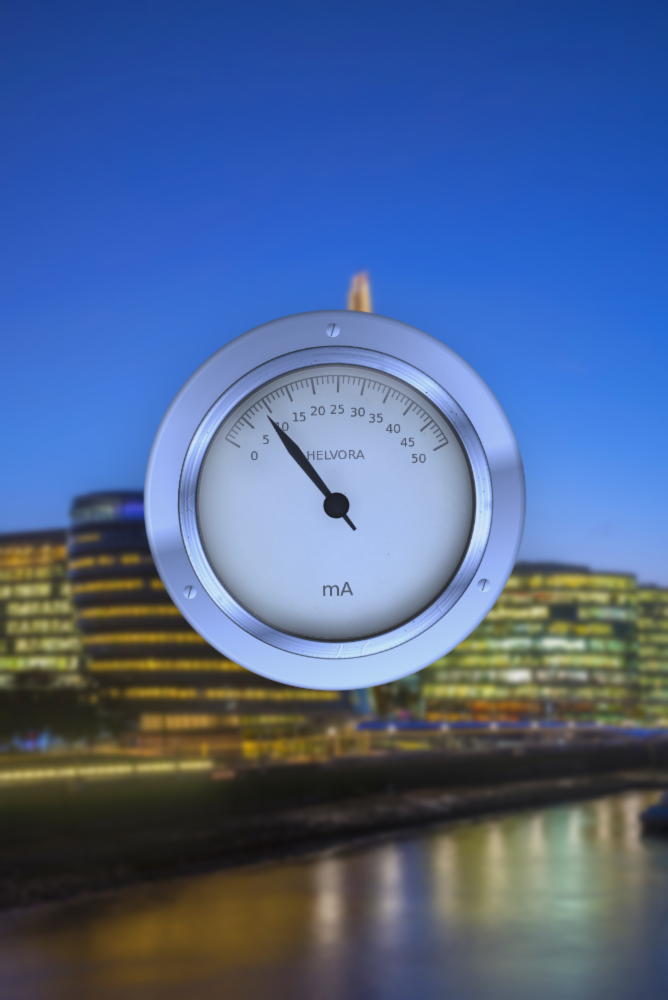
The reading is 9 mA
